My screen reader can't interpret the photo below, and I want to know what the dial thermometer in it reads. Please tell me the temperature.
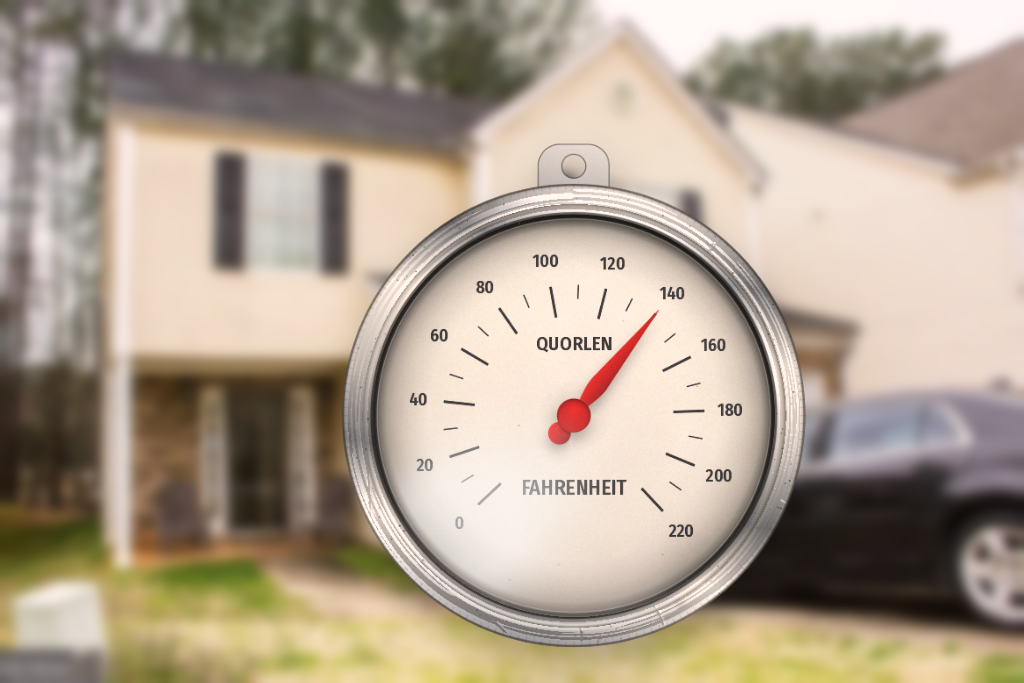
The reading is 140 °F
